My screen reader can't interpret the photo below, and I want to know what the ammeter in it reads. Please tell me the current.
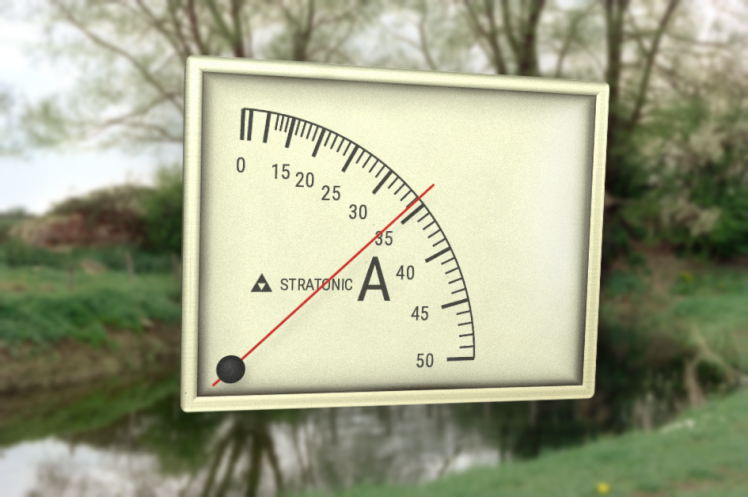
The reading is 34 A
